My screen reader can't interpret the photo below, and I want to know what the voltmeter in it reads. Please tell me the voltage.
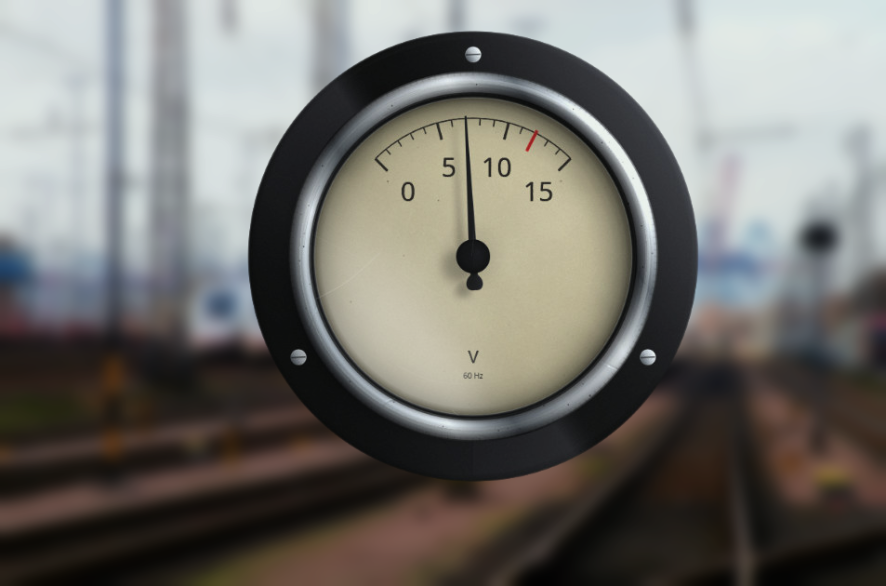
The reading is 7 V
